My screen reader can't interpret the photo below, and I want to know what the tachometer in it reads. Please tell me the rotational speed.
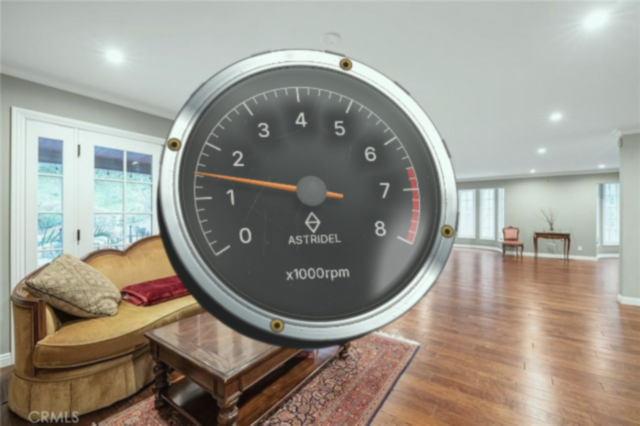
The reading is 1400 rpm
